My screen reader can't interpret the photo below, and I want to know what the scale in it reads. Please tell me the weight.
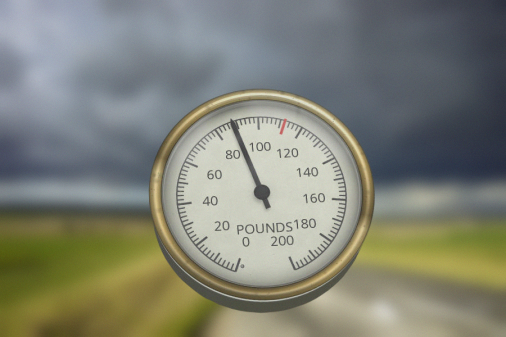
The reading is 88 lb
